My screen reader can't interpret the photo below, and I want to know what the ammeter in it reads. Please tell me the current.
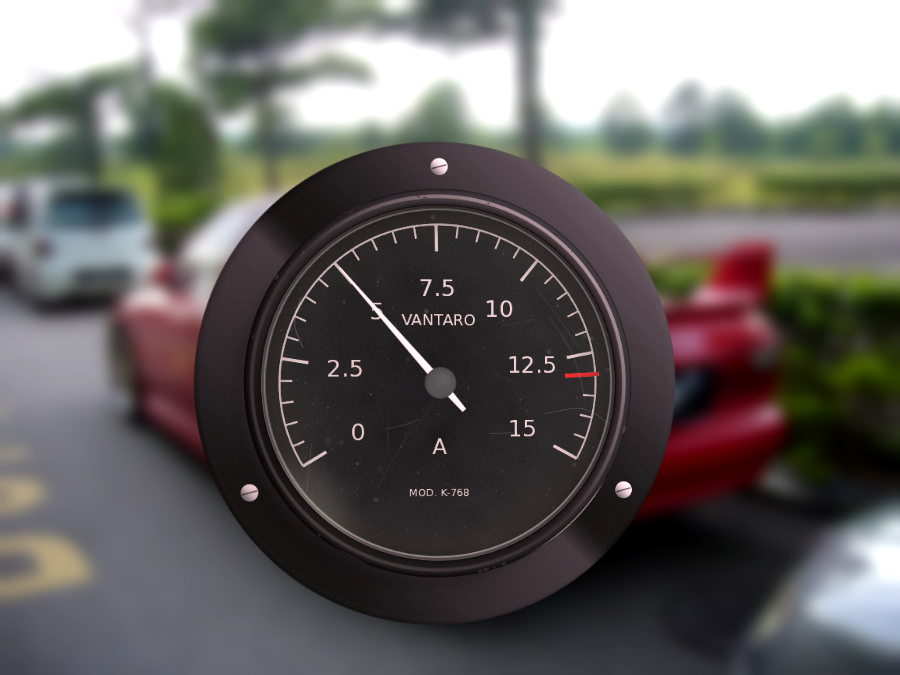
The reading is 5 A
